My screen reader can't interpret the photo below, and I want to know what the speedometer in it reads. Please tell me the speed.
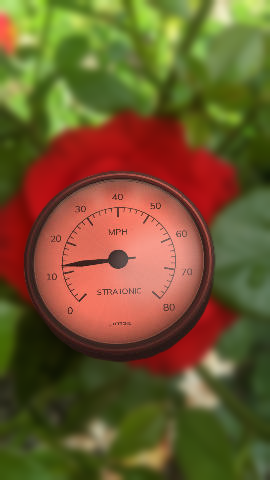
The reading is 12 mph
